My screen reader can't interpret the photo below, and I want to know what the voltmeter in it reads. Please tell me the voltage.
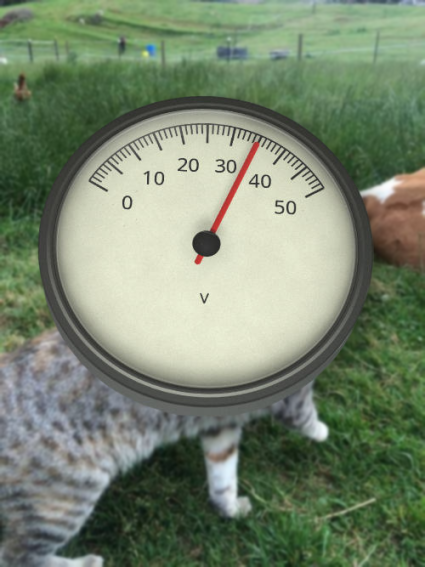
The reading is 35 V
